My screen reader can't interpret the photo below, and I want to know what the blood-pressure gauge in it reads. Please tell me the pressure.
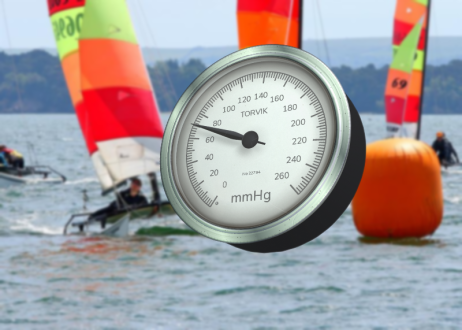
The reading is 70 mmHg
